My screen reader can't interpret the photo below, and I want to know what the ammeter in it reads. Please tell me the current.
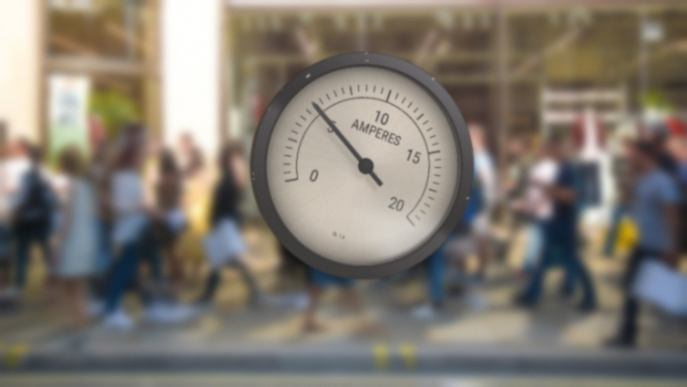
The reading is 5 A
